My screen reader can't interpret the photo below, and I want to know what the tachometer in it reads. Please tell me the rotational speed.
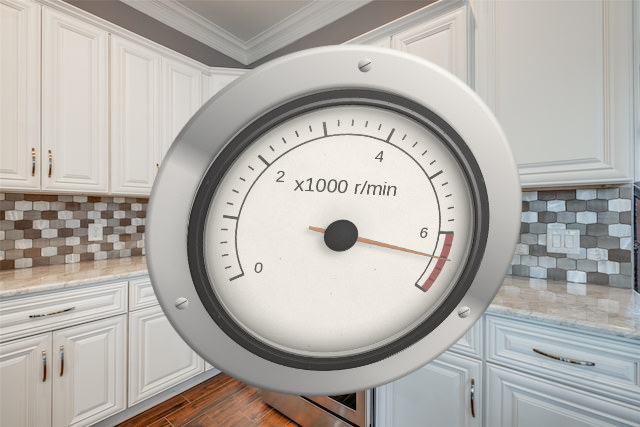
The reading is 6400 rpm
